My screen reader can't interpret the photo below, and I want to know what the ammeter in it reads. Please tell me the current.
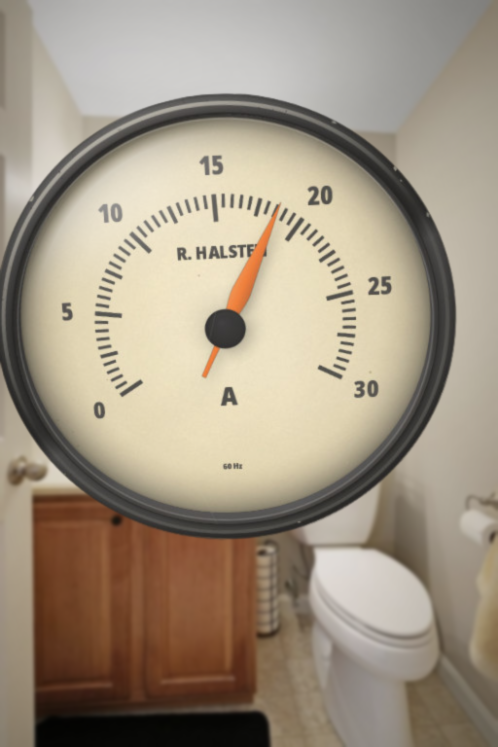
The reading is 18.5 A
